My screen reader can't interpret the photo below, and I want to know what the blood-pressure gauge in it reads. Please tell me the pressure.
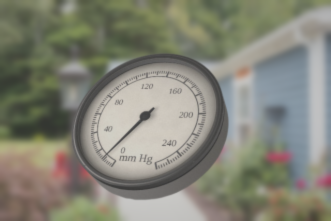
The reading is 10 mmHg
